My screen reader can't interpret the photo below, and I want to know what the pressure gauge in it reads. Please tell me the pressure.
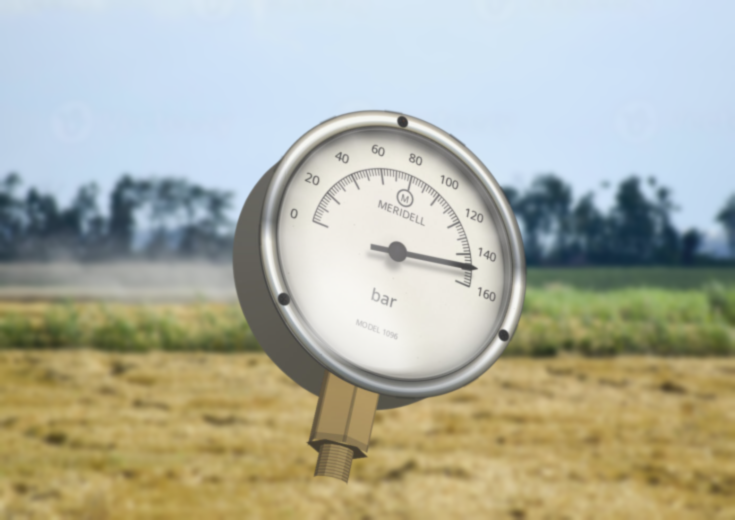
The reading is 150 bar
